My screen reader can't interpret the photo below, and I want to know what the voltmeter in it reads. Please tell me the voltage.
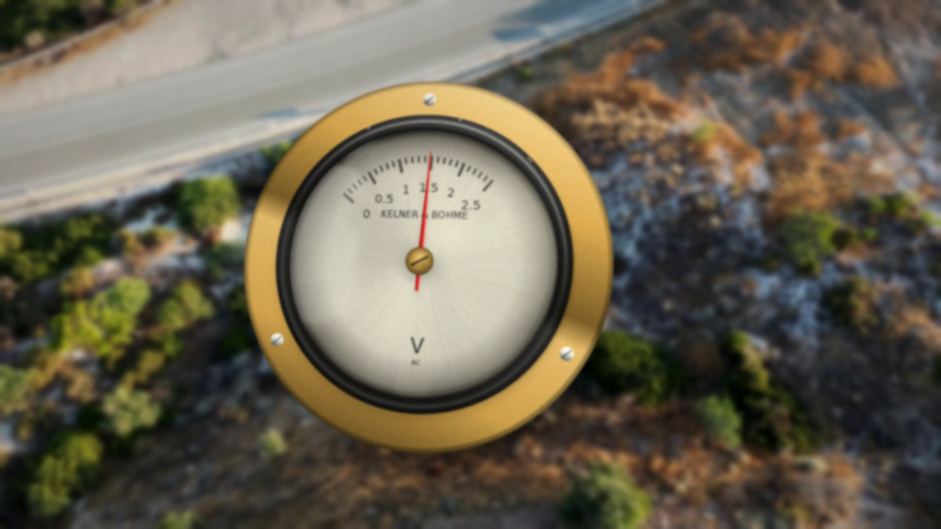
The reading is 1.5 V
